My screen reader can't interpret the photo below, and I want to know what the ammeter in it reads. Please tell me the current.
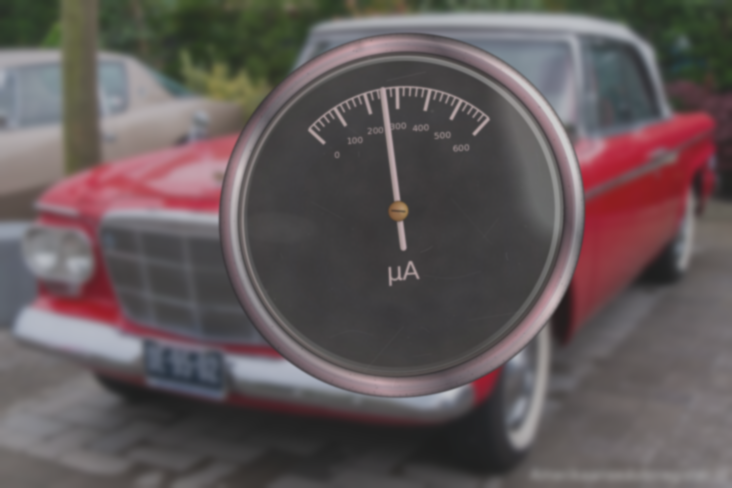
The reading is 260 µA
